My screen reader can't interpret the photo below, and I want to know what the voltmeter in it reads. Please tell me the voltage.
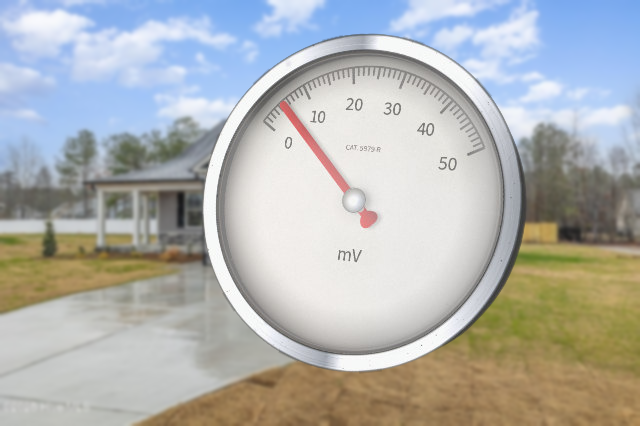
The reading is 5 mV
